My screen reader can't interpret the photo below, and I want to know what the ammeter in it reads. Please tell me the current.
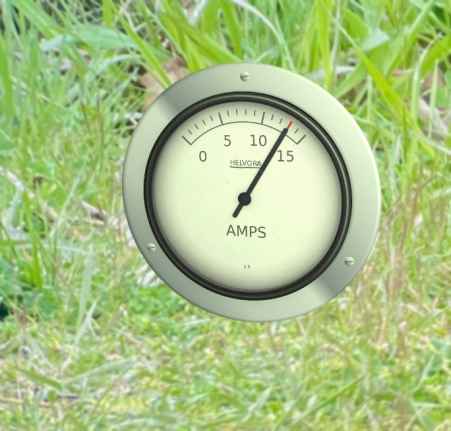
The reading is 13 A
